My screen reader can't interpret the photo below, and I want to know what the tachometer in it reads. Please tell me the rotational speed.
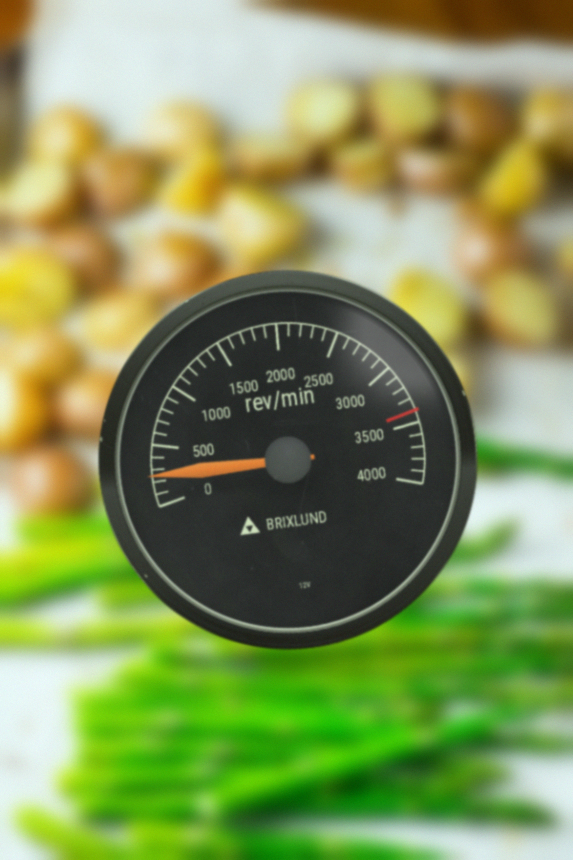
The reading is 250 rpm
